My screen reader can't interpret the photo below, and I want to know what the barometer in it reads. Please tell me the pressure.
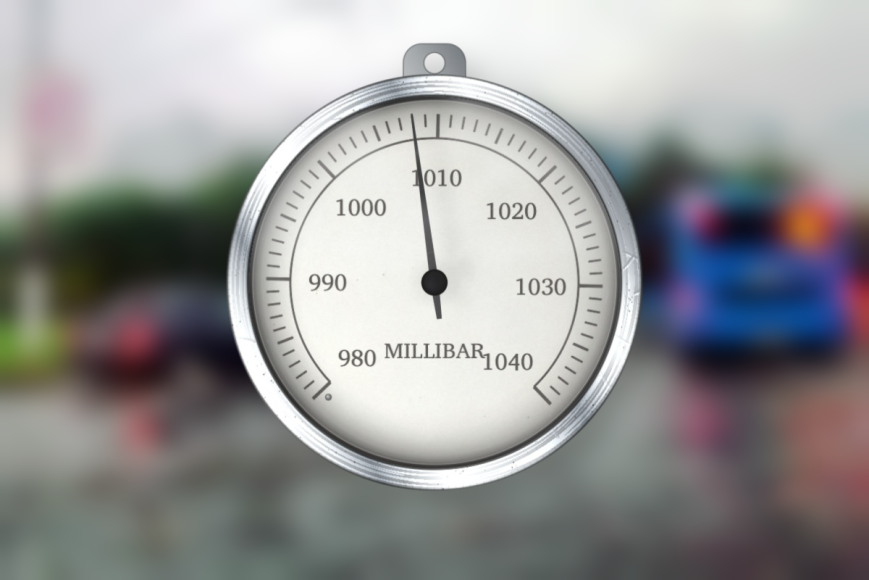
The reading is 1008 mbar
